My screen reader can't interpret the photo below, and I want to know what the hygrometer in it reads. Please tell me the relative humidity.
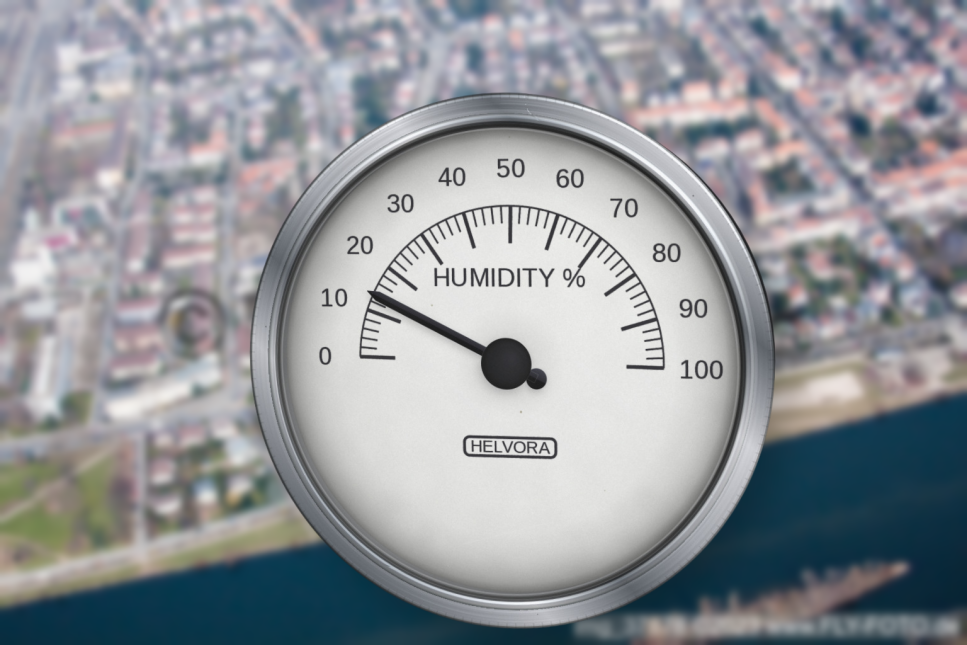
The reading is 14 %
